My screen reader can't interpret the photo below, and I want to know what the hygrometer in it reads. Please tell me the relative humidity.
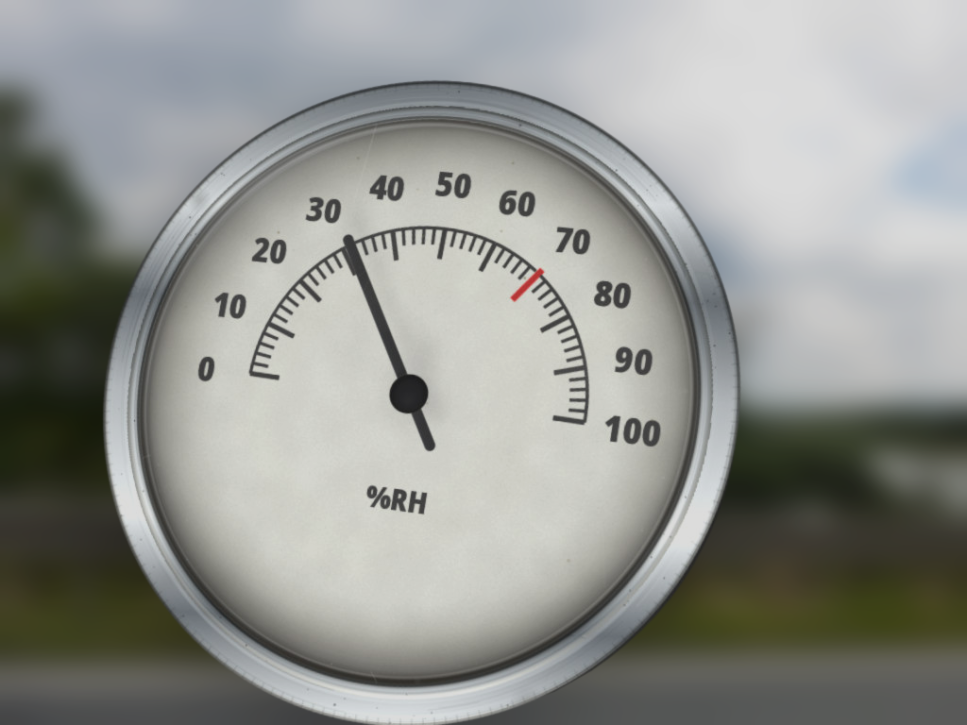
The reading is 32 %
